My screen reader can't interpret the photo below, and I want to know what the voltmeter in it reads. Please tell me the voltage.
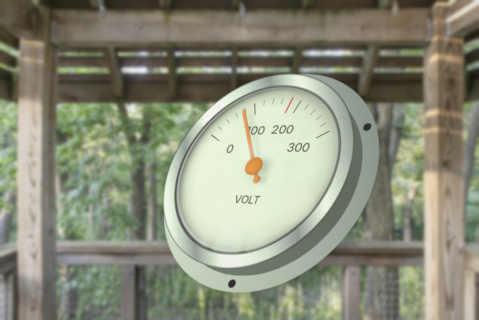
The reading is 80 V
